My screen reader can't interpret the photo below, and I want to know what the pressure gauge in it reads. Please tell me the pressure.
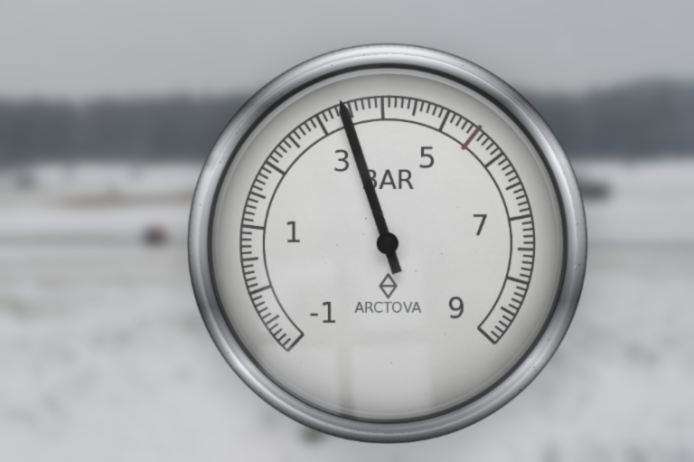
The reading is 3.4 bar
